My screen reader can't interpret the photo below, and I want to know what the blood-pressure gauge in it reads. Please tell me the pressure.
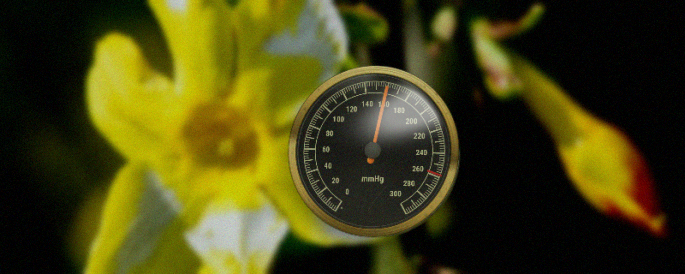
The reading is 160 mmHg
